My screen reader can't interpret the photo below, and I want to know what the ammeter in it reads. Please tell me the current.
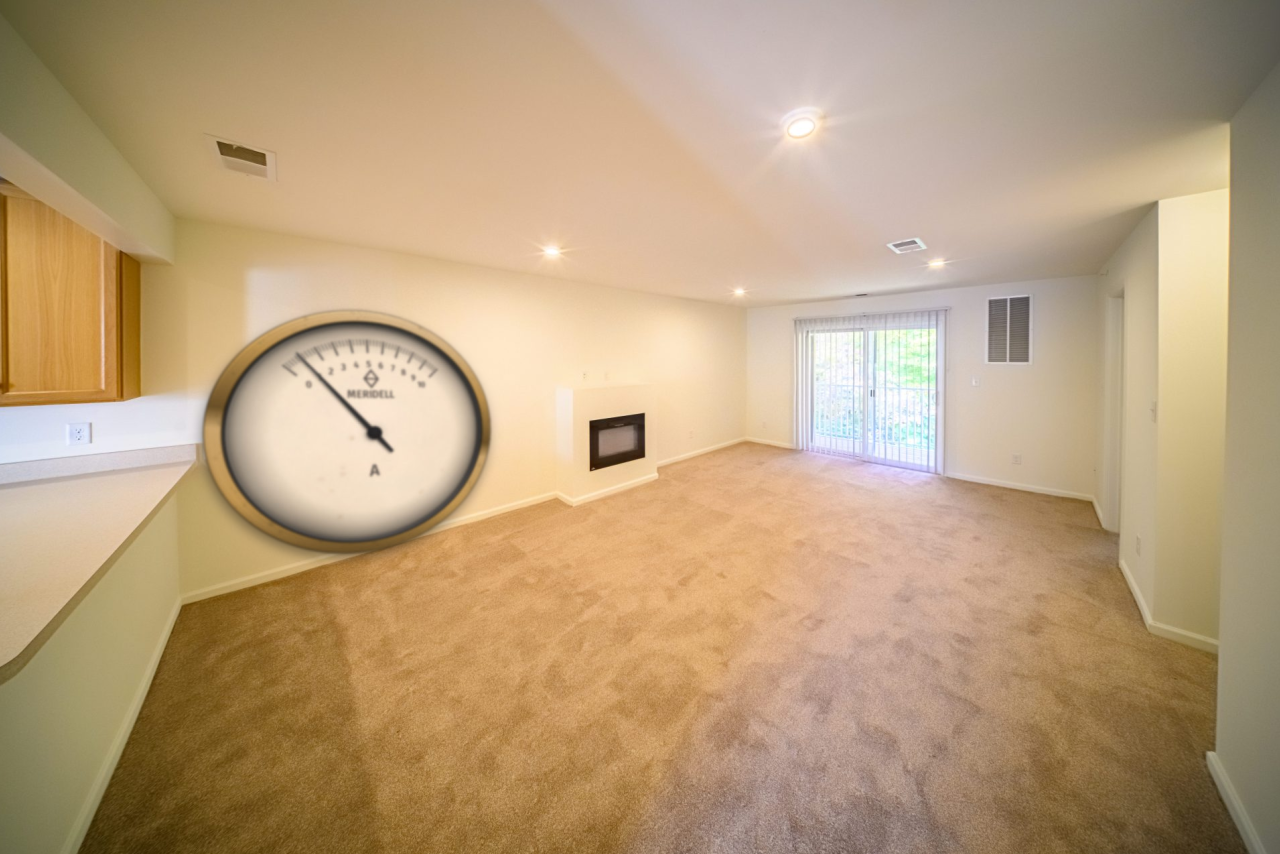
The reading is 1 A
